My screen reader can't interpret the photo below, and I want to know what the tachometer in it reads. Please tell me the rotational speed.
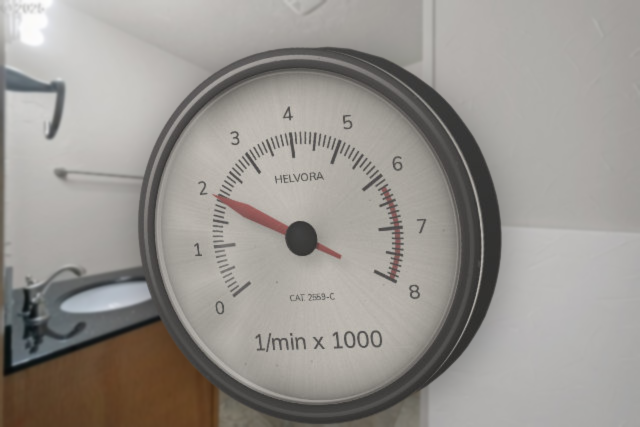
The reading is 2000 rpm
